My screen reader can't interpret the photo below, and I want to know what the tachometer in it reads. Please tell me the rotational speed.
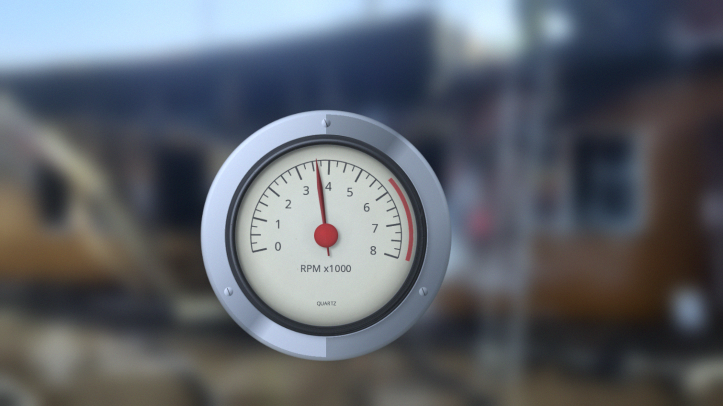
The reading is 3625 rpm
